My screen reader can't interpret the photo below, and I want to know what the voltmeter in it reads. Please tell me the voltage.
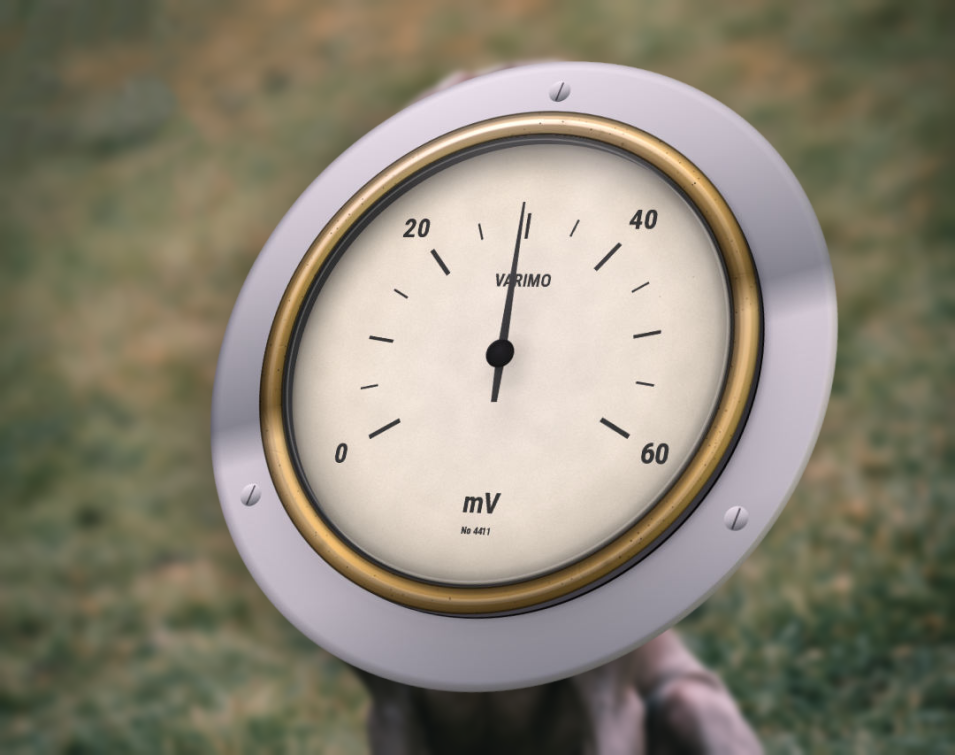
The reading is 30 mV
